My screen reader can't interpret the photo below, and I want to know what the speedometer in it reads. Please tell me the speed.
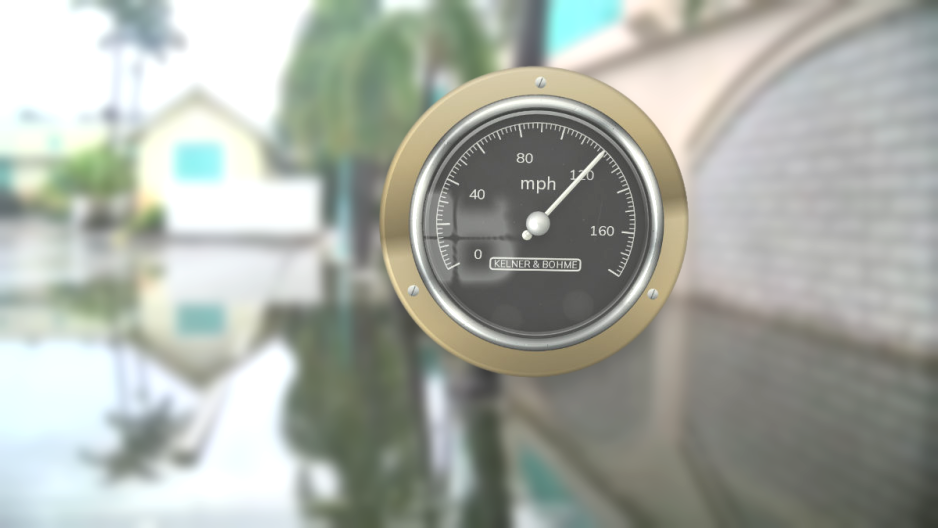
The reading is 120 mph
